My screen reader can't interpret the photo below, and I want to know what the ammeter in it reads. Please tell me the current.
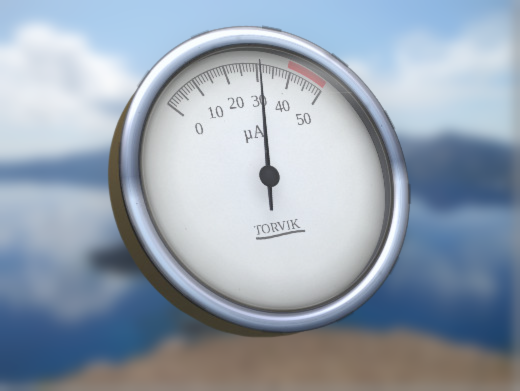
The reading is 30 µA
